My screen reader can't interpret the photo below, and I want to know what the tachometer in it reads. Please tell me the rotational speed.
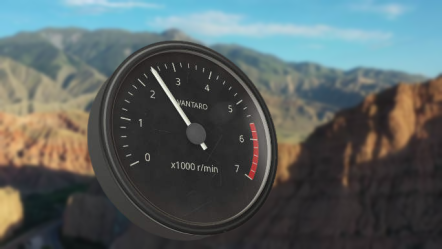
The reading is 2400 rpm
